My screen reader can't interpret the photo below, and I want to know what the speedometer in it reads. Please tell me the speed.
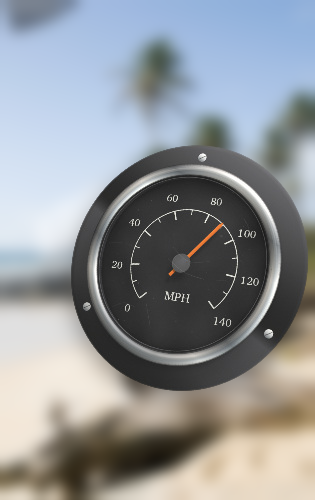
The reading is 90 mph
